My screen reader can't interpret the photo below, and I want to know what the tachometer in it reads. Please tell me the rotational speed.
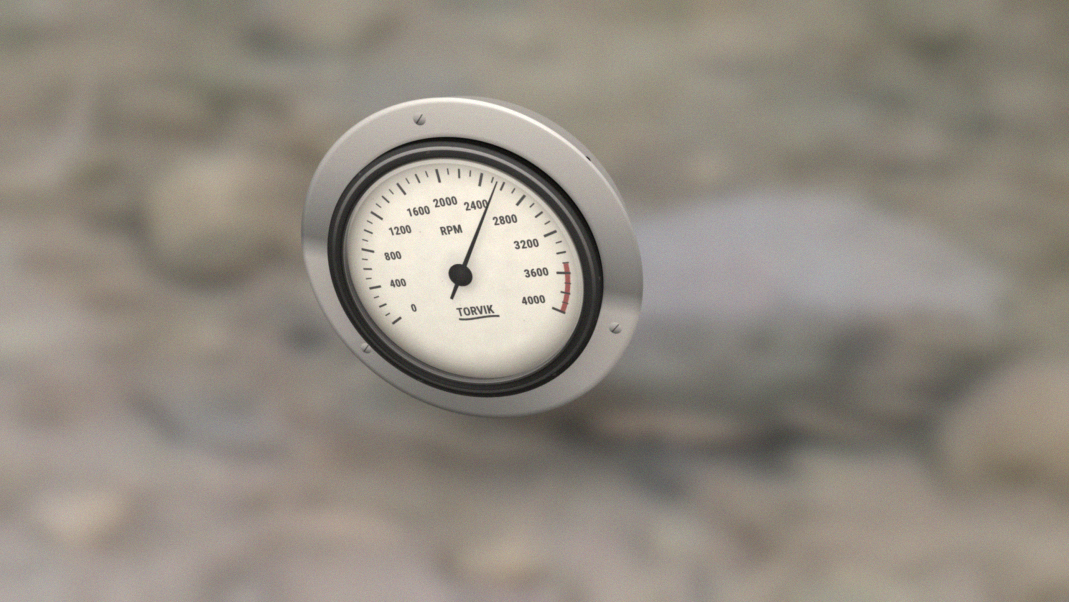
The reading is 2550 rpm
